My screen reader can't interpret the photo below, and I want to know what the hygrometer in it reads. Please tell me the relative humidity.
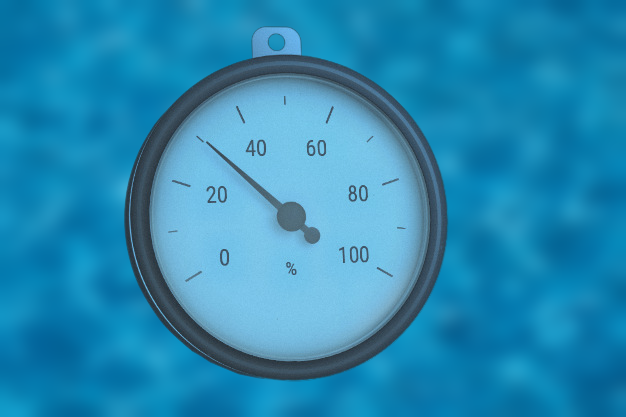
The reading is 30 %
